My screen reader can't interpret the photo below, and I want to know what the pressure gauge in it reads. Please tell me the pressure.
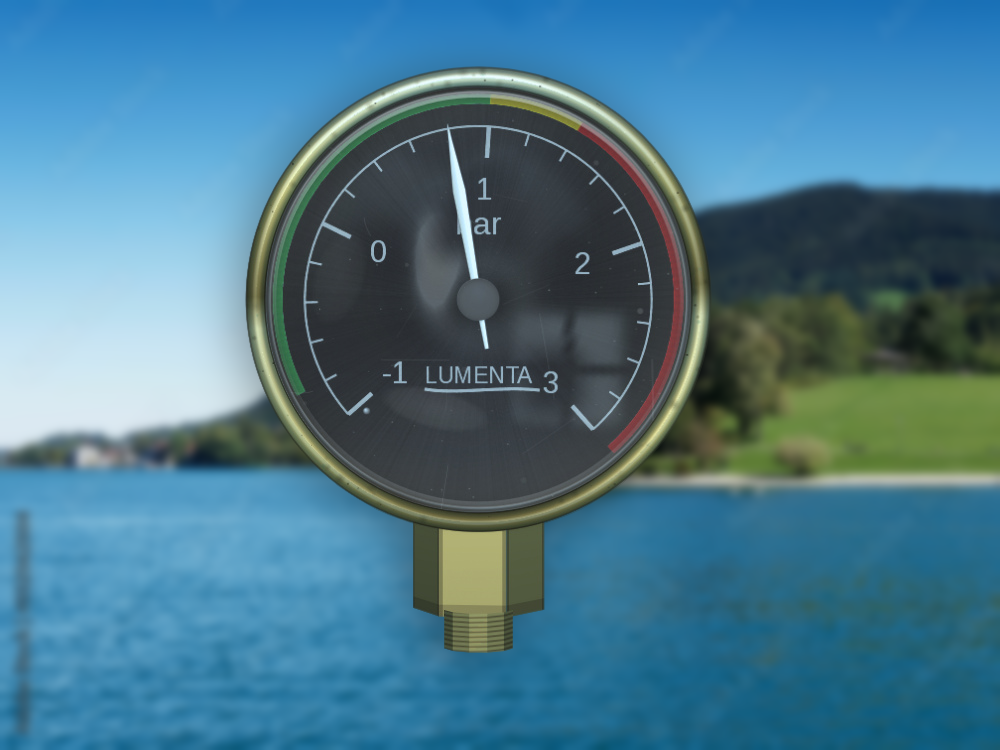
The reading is 0.8 bar
